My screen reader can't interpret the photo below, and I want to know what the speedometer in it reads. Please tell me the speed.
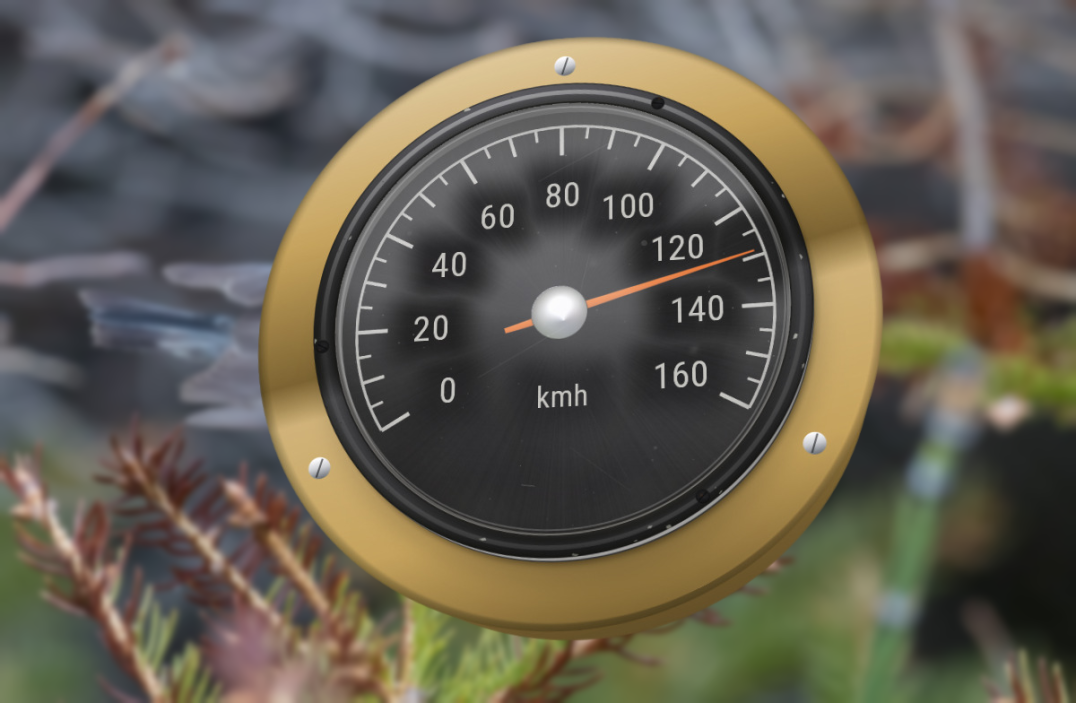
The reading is 130 km/h
